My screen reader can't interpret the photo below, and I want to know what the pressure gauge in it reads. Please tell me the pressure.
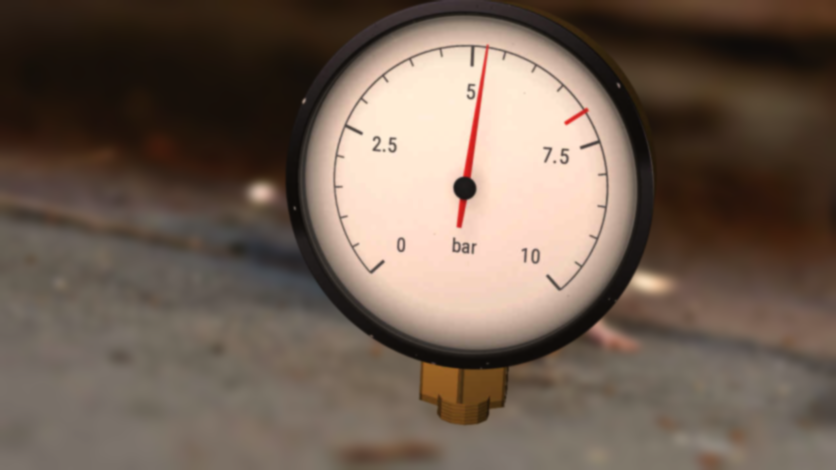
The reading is 5.25 bar
